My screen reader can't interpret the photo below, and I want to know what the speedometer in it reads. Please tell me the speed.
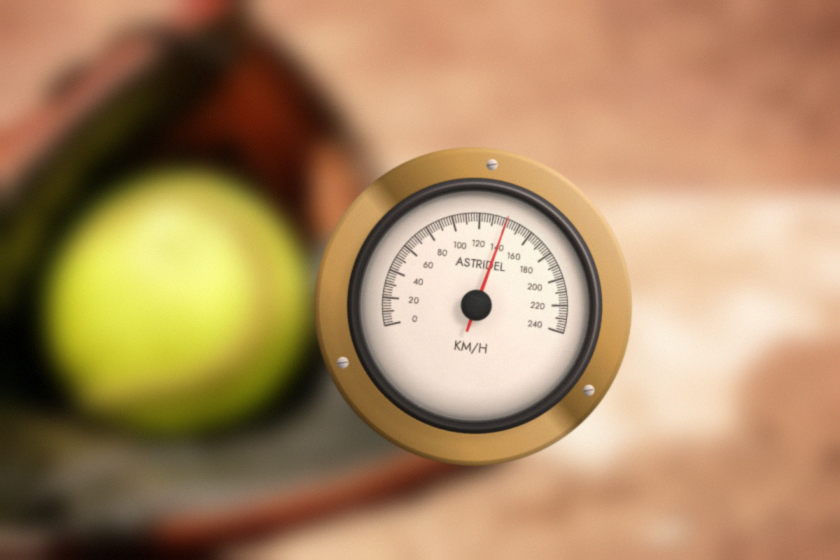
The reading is 140 km/h
